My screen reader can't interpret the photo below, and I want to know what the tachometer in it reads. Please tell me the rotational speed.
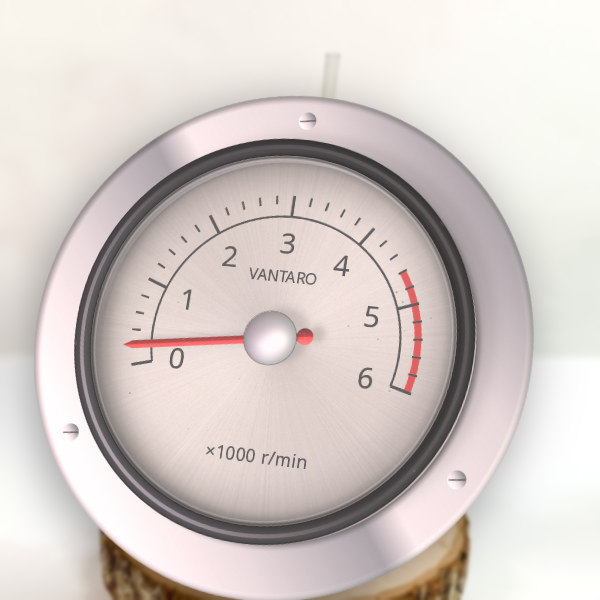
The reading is 200 rpm
